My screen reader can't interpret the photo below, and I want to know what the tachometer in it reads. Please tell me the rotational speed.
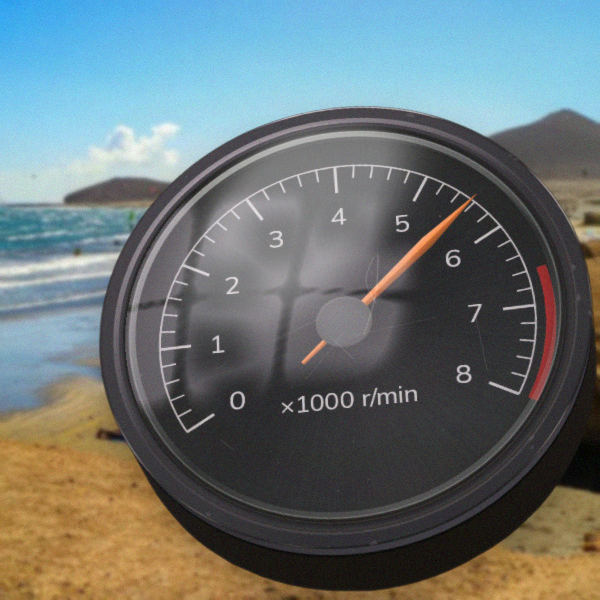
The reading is 5600 rpm
